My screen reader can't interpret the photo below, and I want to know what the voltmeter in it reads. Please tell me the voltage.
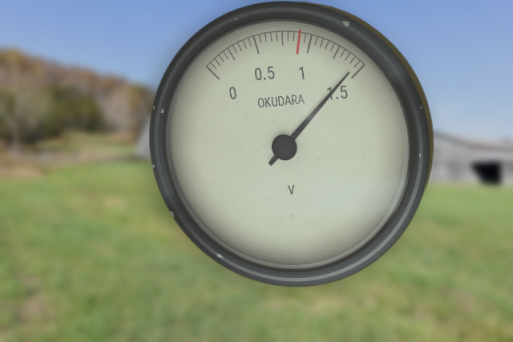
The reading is 1.45 V
